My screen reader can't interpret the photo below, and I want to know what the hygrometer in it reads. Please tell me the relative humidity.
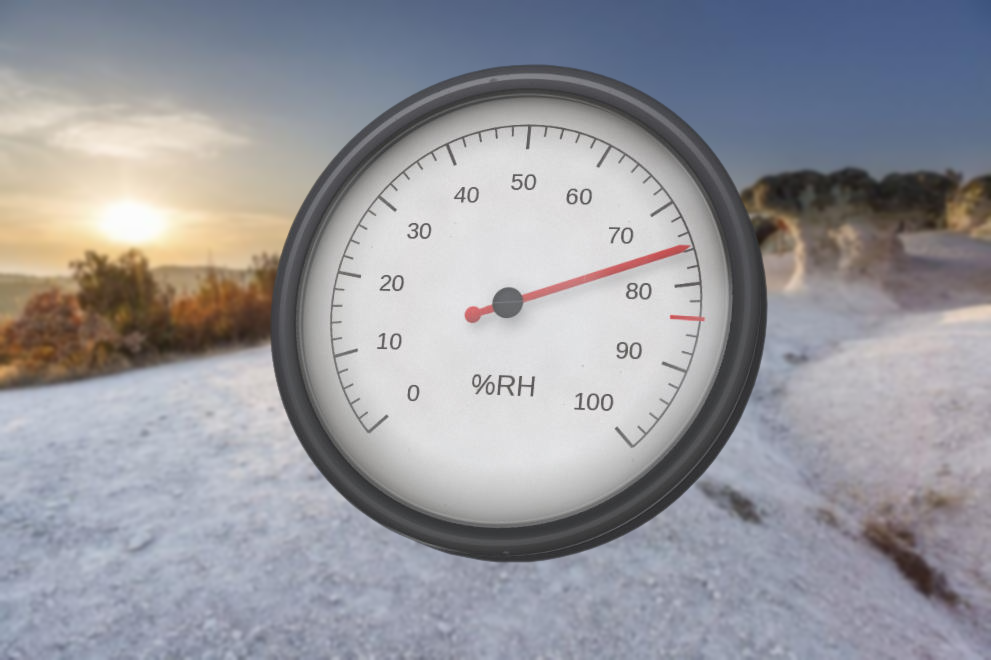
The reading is 76 %
